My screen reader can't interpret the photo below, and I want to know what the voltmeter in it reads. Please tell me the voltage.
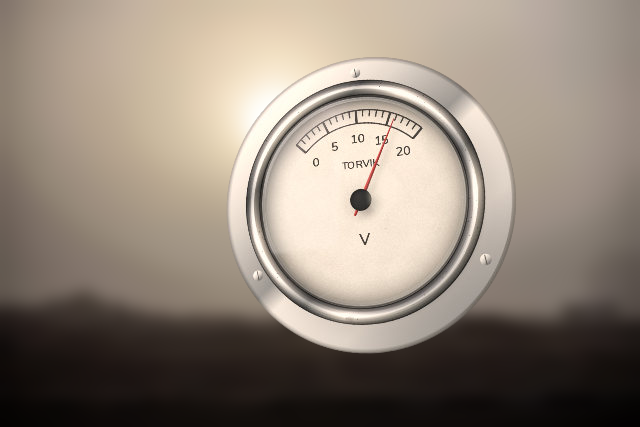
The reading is 16 V
